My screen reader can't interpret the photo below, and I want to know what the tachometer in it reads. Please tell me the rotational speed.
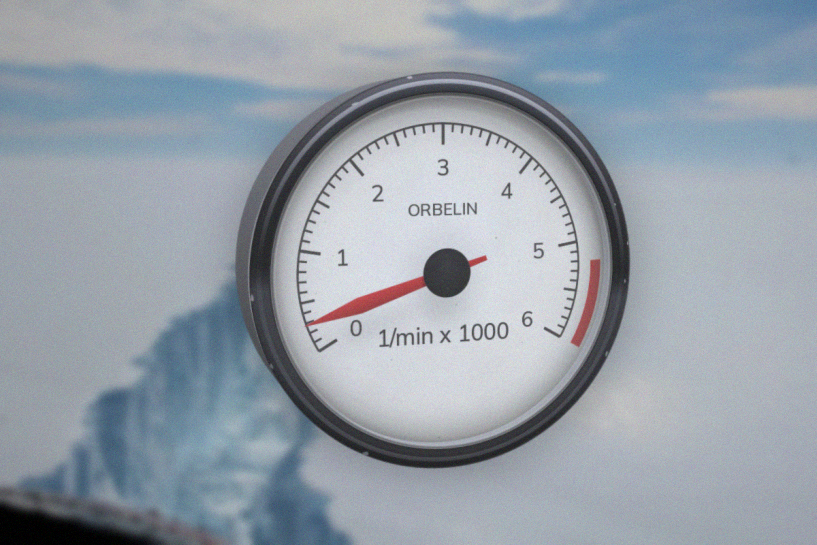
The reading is 300 rpm
